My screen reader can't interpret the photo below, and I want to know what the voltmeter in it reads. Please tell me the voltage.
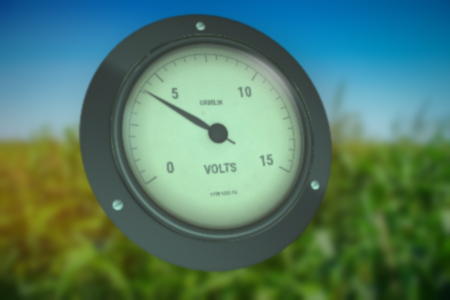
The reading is 4 V
